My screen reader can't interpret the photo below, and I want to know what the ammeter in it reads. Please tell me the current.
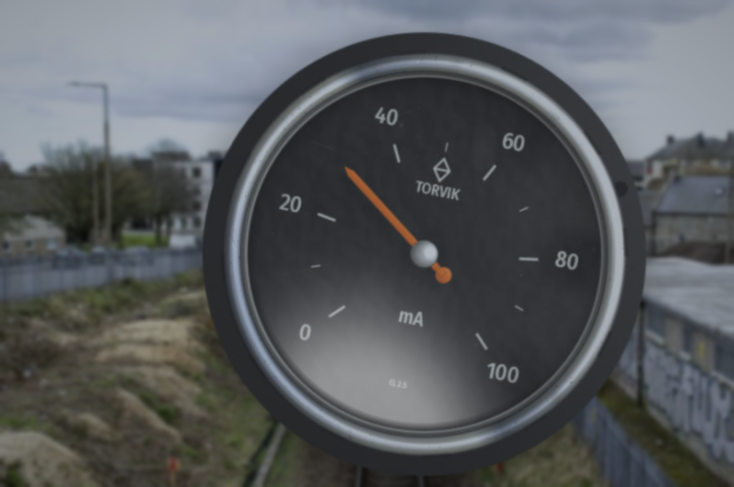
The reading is 30 mA
